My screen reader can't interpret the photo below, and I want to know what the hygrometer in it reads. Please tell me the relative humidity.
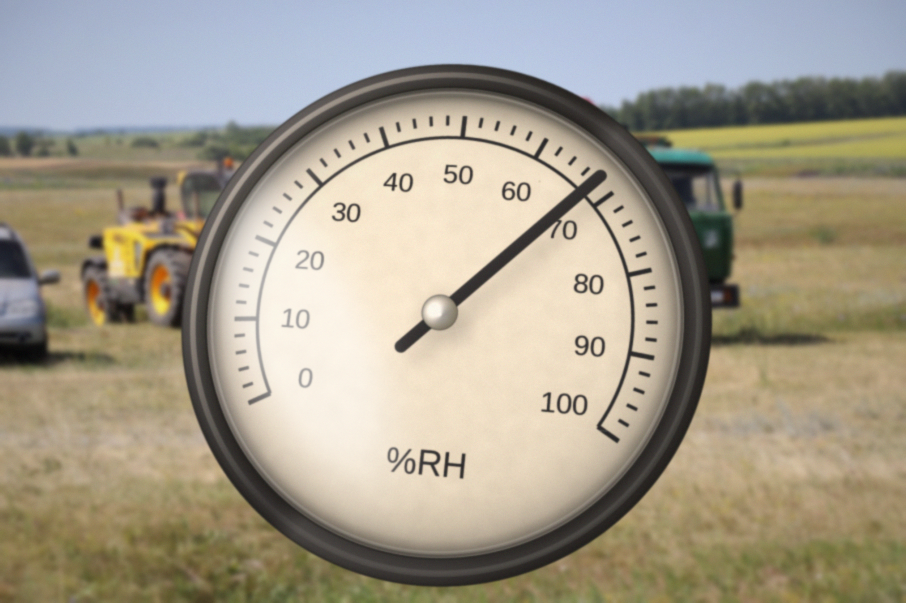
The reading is 68 %
